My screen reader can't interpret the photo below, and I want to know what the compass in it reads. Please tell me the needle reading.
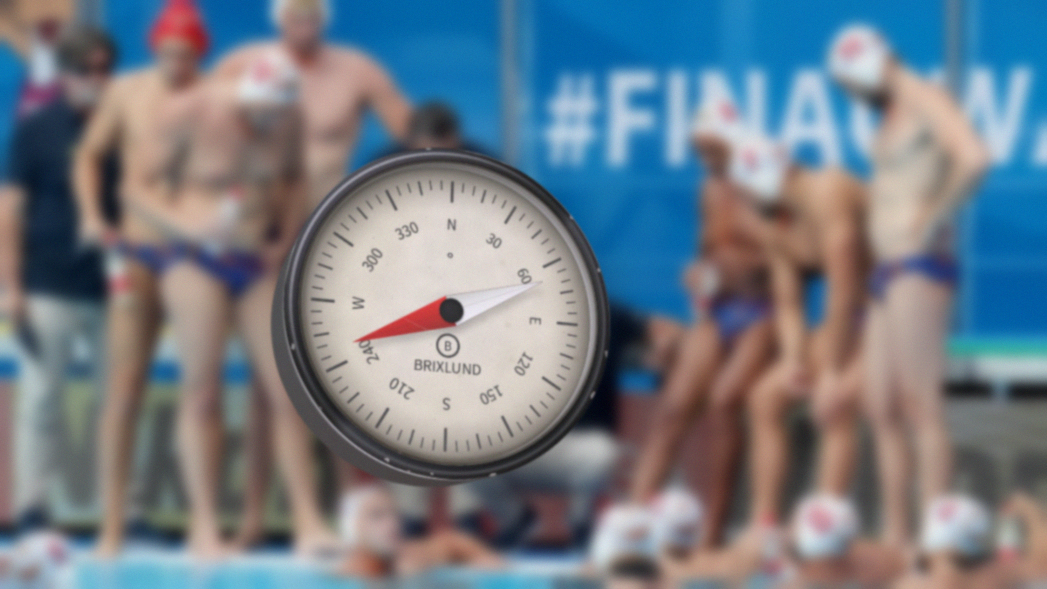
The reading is 247.5 °
